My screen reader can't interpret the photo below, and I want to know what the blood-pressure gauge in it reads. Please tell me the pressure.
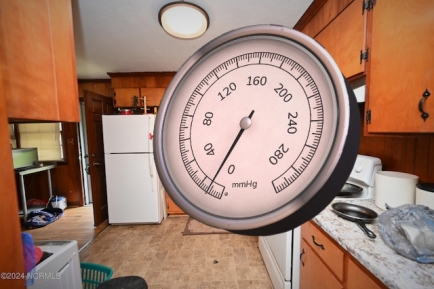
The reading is 10 mmHg
